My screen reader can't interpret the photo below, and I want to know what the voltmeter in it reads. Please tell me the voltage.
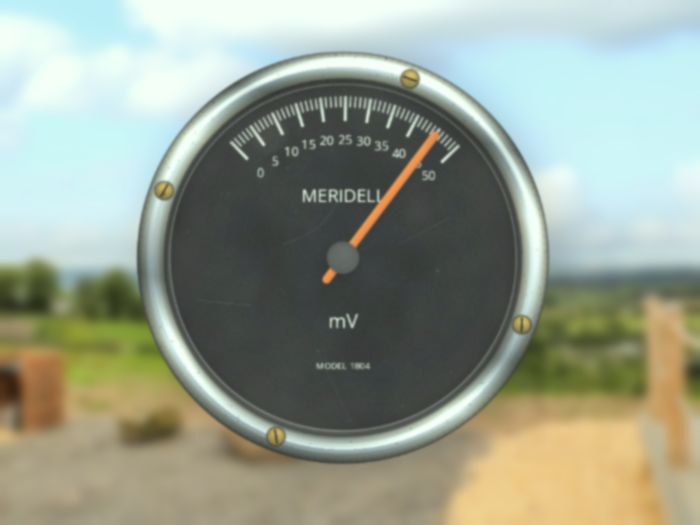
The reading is 45 mV
